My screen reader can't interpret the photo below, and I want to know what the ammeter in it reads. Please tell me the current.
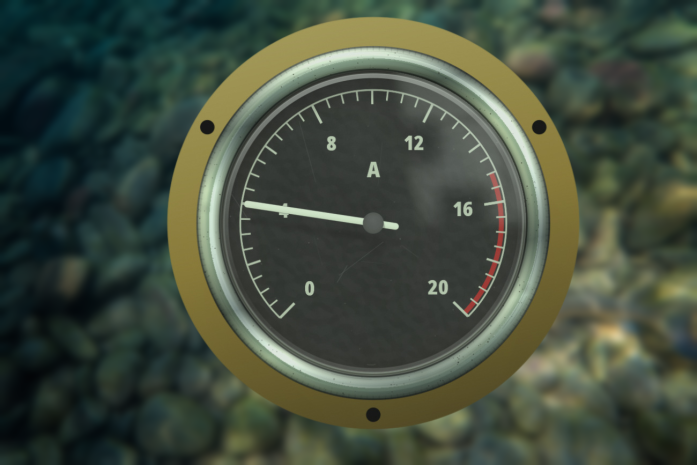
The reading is 4 A
